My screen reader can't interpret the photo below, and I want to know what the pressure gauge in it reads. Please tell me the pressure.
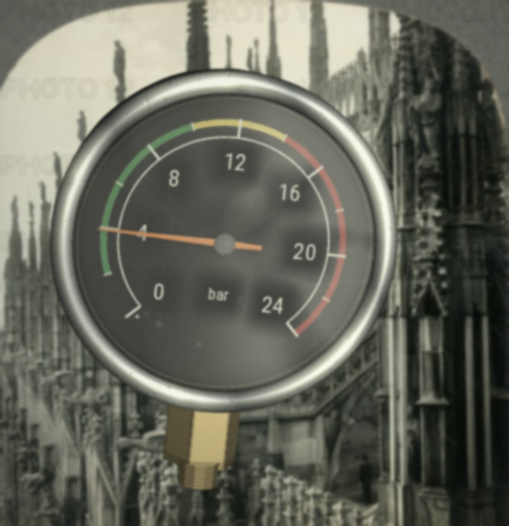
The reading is 4 bar
